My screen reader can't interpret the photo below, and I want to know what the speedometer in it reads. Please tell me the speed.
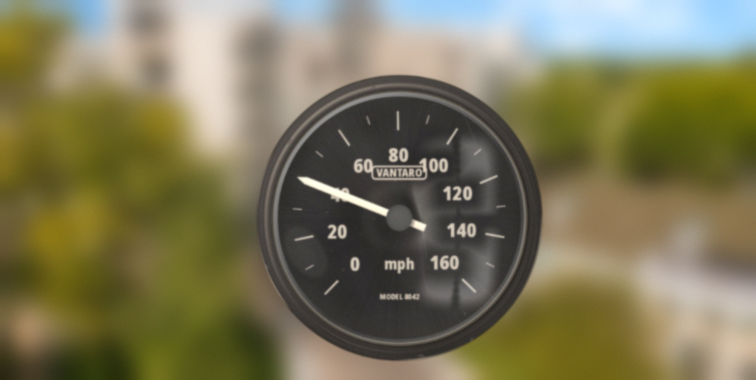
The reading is 40 mph
